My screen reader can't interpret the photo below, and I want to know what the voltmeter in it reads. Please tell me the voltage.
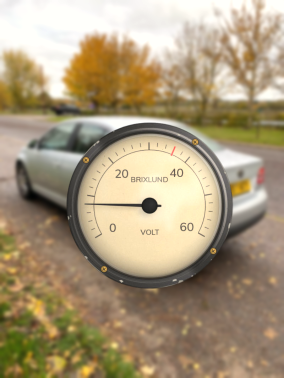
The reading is 8 V
